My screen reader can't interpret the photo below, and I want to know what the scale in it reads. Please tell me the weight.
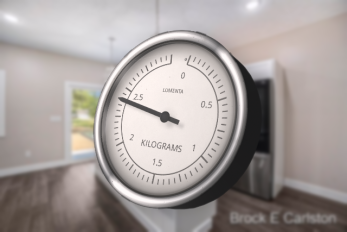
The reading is 2.4 kg
